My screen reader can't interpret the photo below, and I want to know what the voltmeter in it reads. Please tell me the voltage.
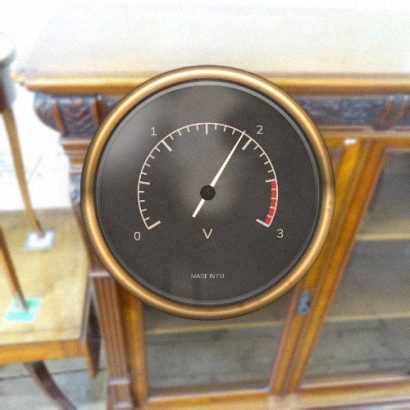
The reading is 1.9 V
